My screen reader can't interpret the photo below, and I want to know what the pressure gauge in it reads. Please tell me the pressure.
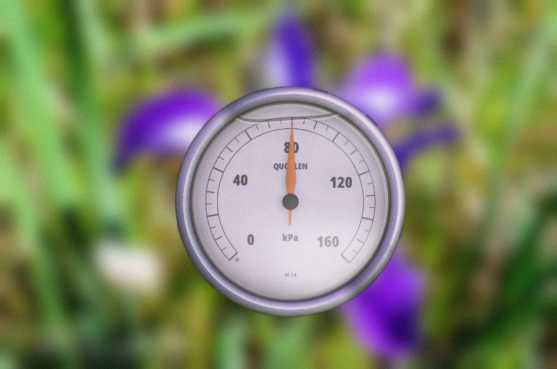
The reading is 80 kPa
